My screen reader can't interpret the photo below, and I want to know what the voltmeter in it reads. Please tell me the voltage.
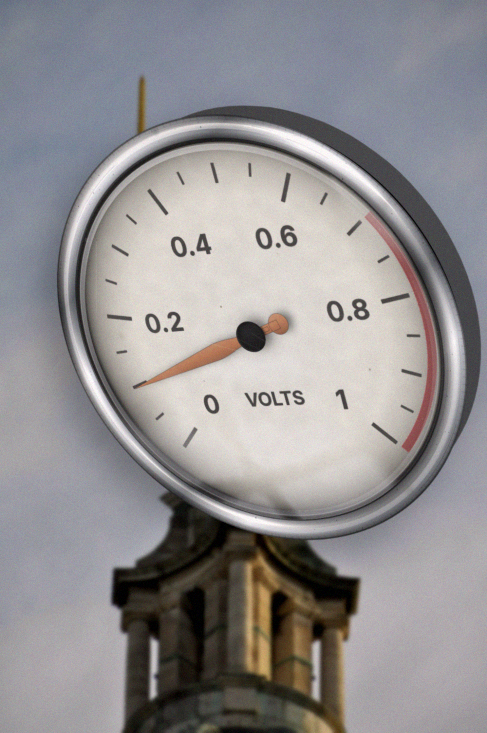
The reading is 0.1 V
